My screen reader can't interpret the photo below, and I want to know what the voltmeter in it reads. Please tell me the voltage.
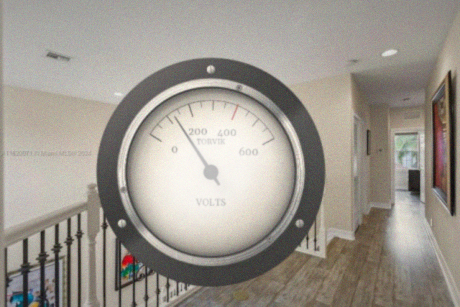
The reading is 125 V
